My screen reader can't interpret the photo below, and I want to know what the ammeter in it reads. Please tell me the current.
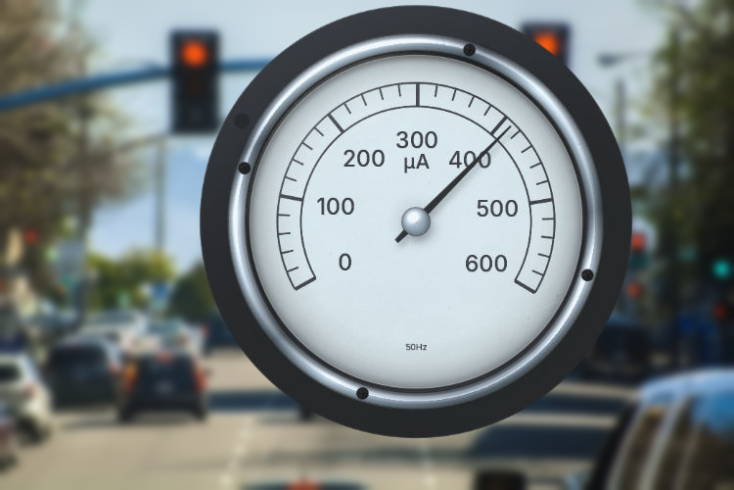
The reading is 410 µA
